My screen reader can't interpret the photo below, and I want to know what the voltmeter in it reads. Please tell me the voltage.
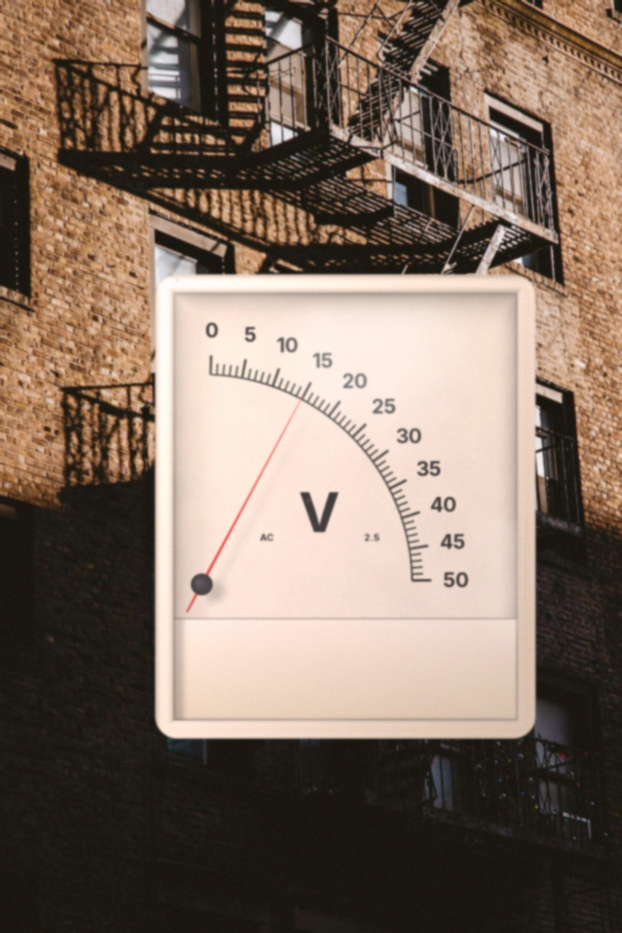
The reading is 15 V
